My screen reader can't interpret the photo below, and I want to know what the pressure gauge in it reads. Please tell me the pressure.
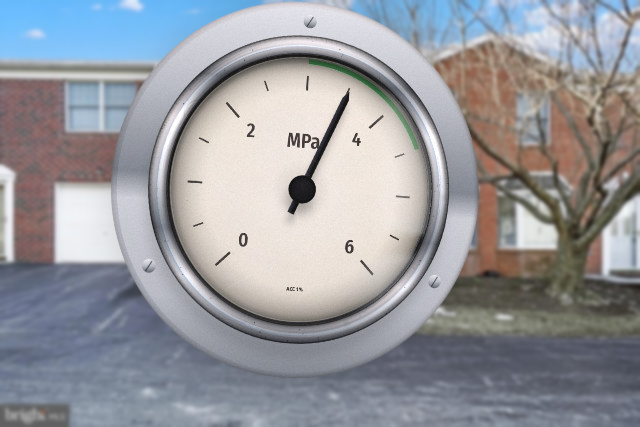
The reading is 3.5 MPa
